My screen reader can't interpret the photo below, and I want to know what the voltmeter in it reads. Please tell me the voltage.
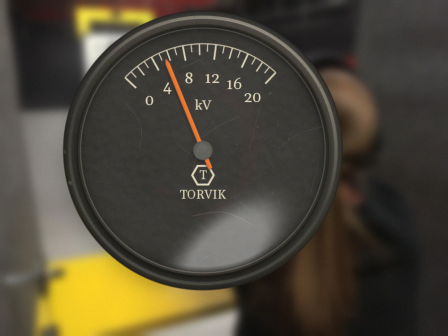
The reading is 5.5 kV
